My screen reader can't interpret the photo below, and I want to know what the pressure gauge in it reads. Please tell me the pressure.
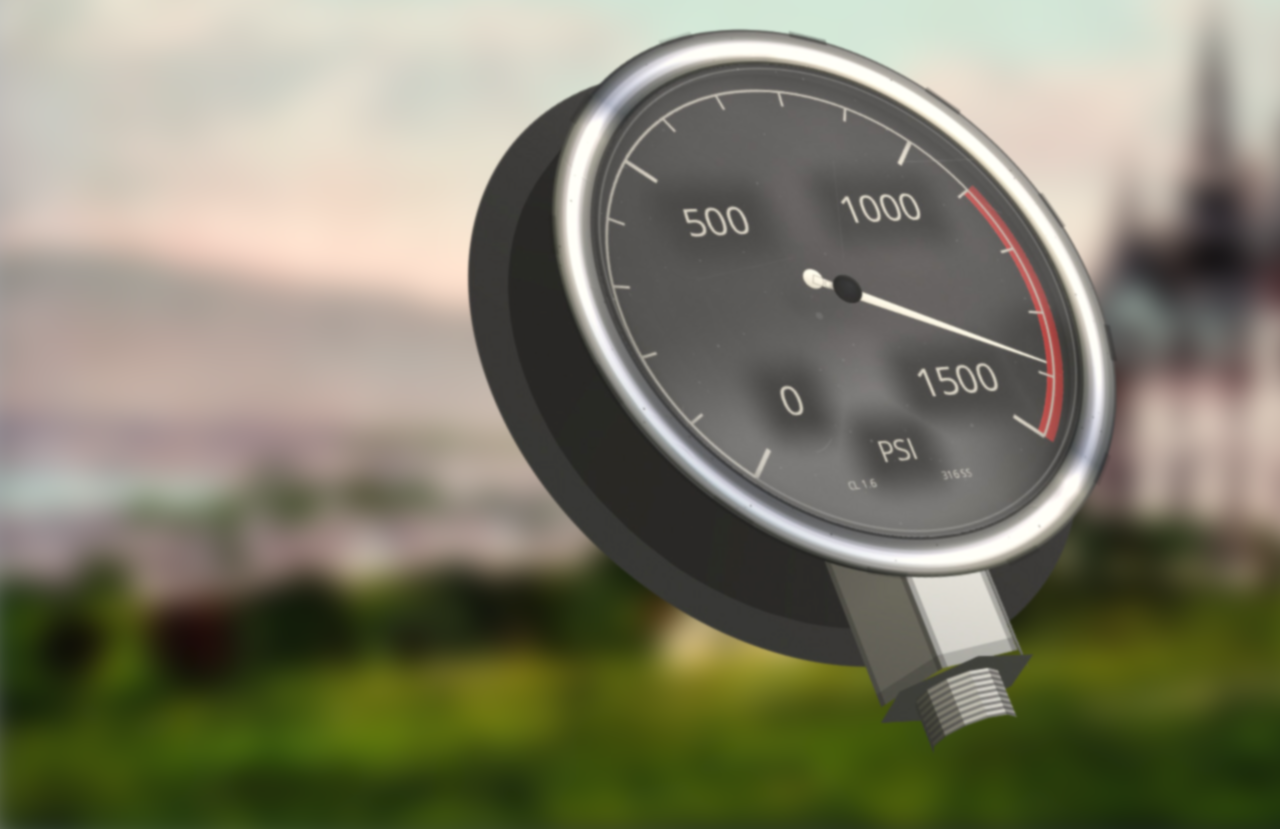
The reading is 1400 psi
